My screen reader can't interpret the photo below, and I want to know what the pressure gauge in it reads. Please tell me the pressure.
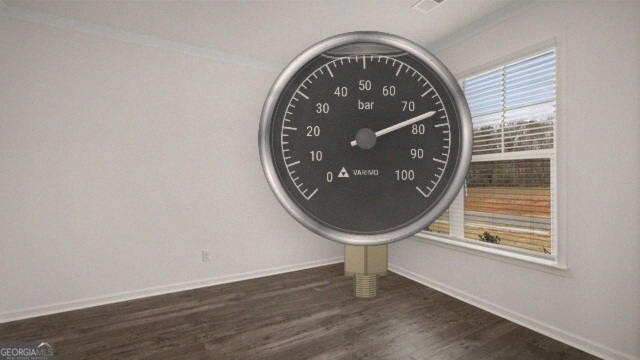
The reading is 76 bar
